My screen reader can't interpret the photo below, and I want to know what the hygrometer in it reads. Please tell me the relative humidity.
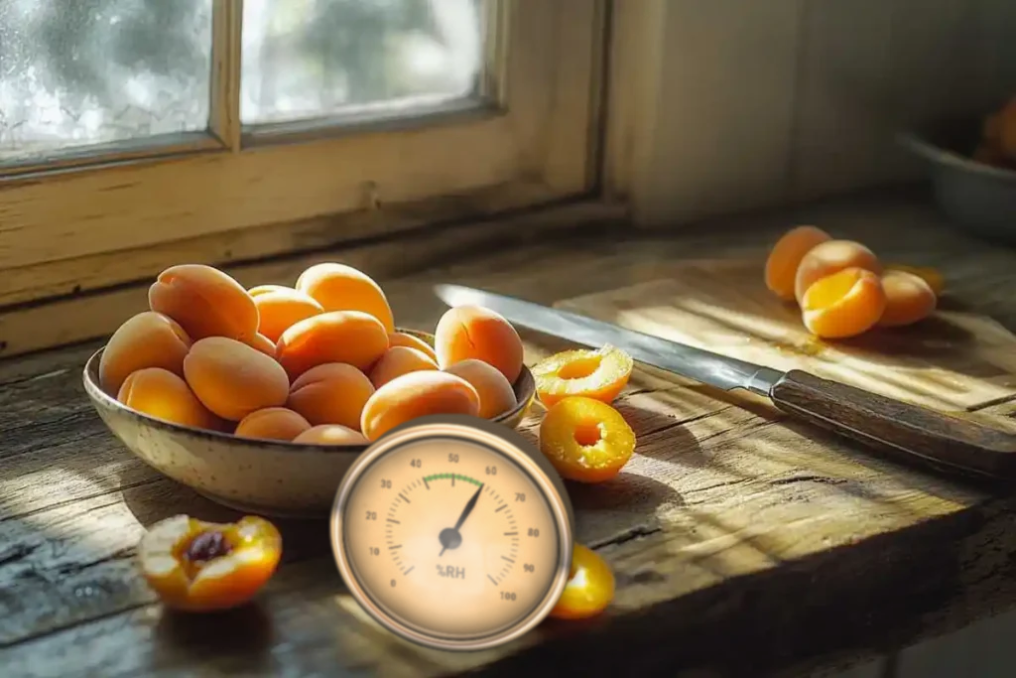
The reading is 60 %
